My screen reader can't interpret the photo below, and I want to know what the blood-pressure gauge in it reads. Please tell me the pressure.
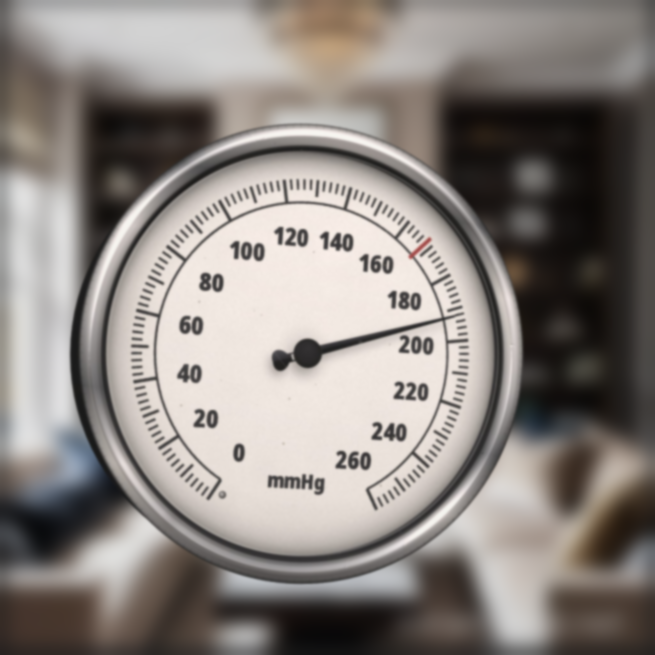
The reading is 192 mmHg
